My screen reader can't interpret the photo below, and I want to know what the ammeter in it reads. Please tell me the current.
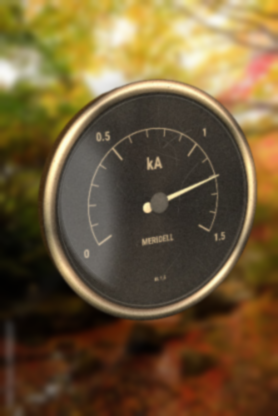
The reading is 1.2 kA
